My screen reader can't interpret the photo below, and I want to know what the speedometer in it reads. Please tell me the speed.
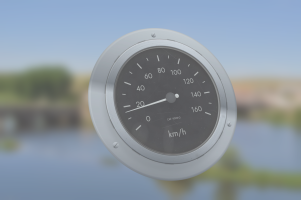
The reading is 15 km/h
